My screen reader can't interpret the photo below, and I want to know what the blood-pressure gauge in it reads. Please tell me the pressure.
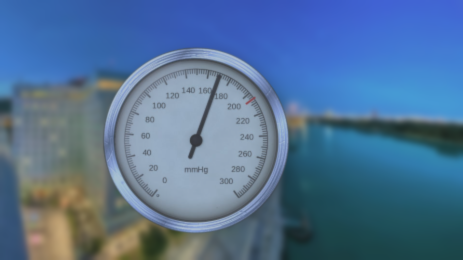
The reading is 170 mmHg
